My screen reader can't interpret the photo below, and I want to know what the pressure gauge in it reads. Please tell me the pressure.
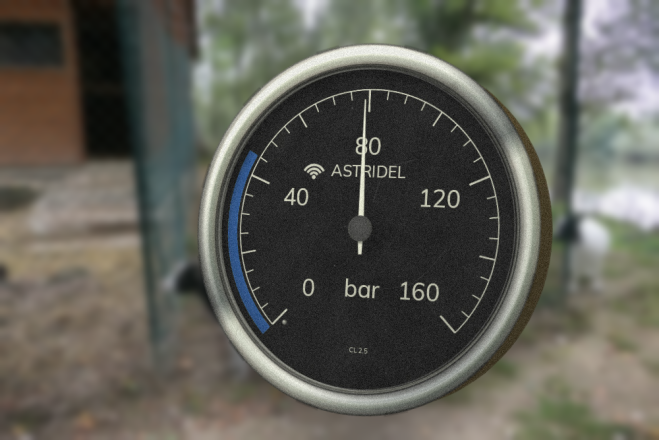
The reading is 80 bar
